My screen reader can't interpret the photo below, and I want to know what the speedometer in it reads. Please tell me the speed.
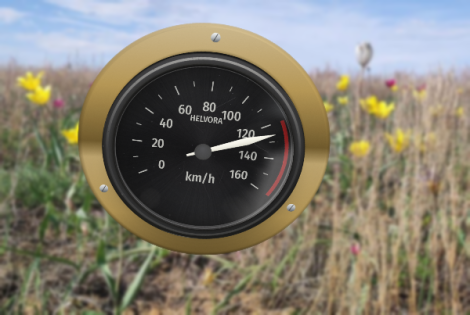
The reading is 125 km/h
